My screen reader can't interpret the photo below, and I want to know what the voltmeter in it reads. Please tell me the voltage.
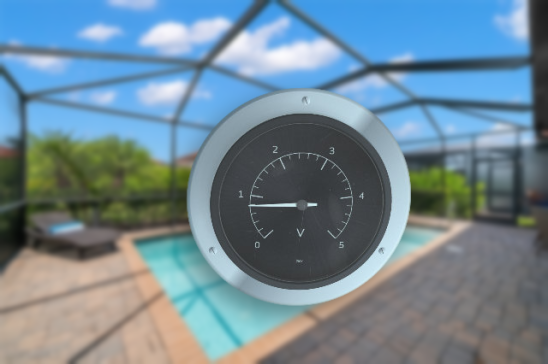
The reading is 0.8 V
